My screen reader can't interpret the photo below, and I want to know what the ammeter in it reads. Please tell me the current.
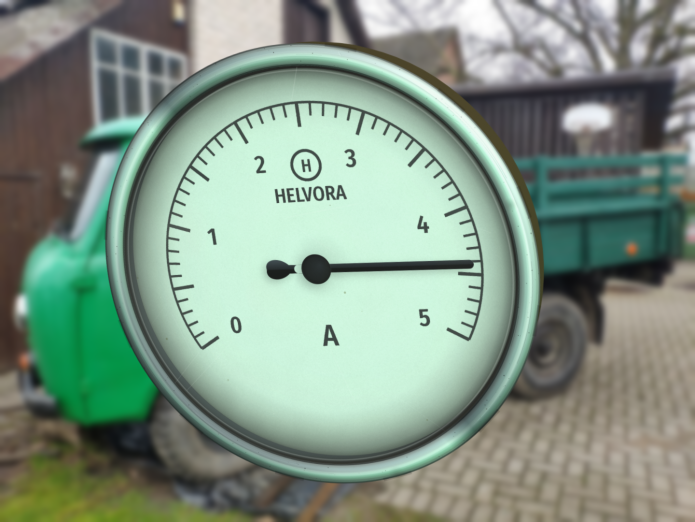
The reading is 4.4 A
